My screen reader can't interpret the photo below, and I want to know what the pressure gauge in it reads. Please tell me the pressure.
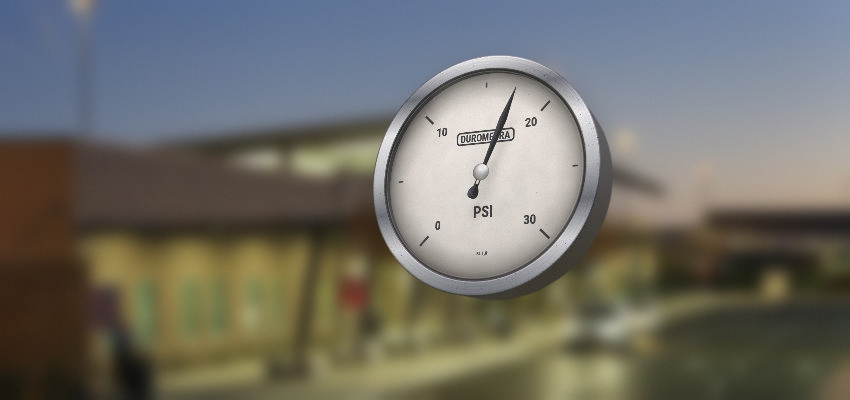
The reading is 17.5 psi
